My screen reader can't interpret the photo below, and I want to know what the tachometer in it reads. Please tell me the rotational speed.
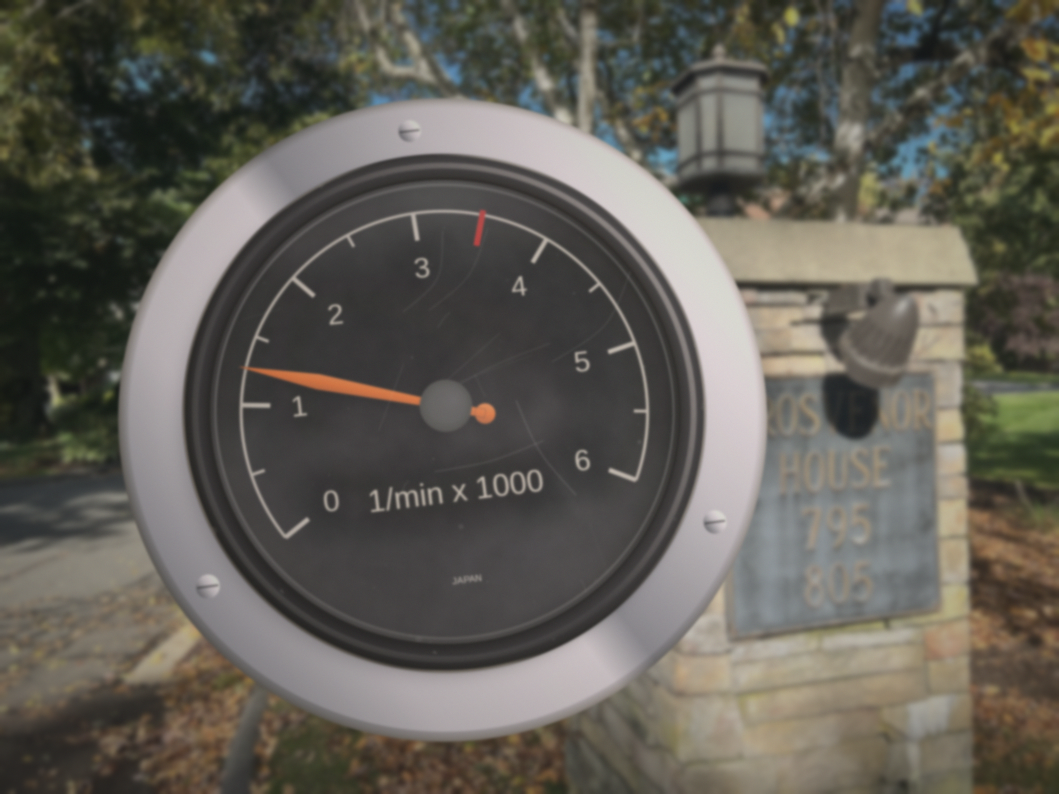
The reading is 1250 rpm
